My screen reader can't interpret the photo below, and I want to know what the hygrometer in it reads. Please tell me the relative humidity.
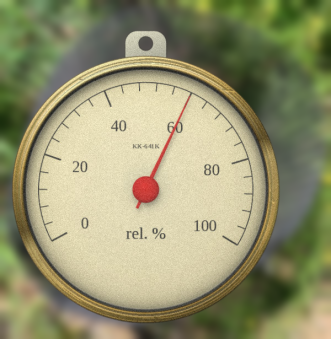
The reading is 60 %
